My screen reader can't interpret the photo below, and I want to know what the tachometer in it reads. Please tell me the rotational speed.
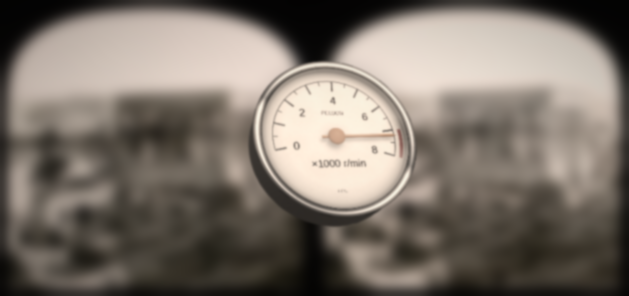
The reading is 7250 rpm
